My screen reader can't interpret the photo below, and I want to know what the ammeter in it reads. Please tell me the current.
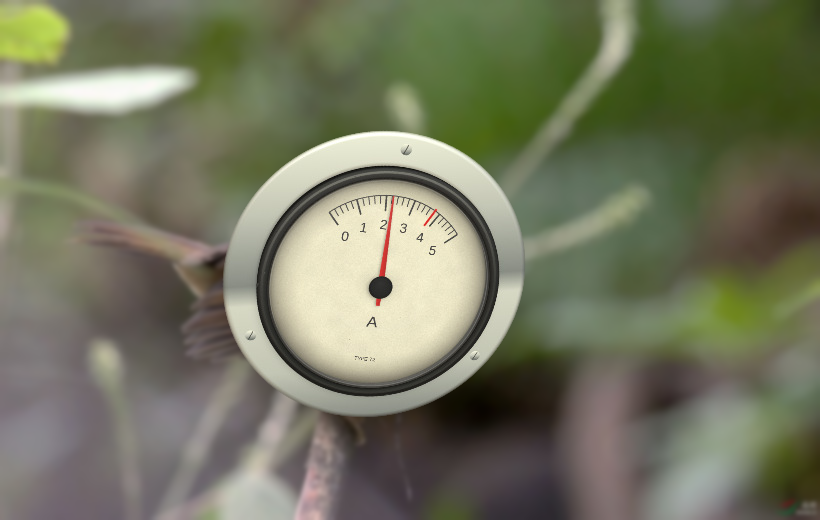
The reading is 2.2 A
